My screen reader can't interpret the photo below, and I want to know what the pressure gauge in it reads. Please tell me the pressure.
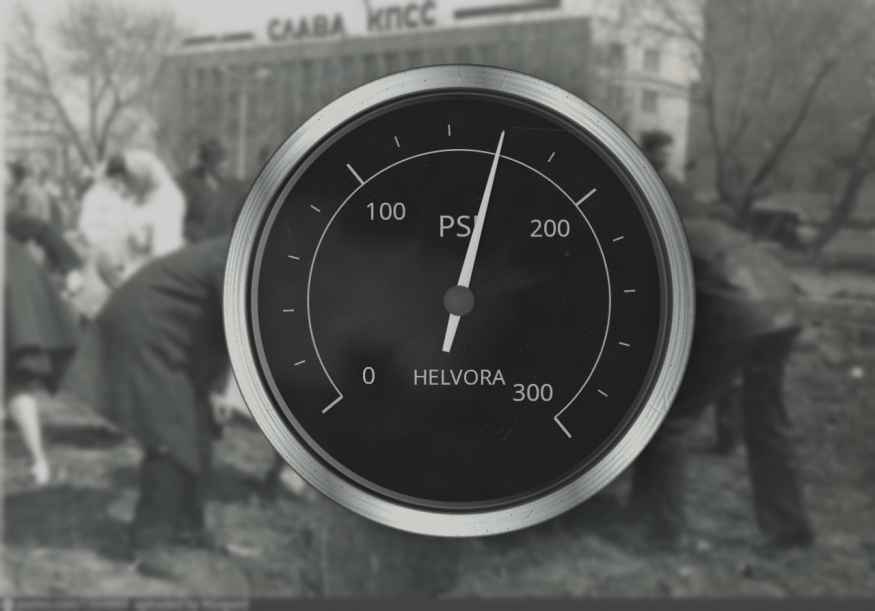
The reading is 160 psi
